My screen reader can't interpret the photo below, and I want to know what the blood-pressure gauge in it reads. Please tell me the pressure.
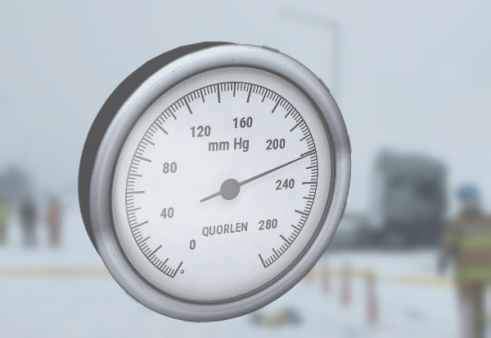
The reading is 220 mmHg
